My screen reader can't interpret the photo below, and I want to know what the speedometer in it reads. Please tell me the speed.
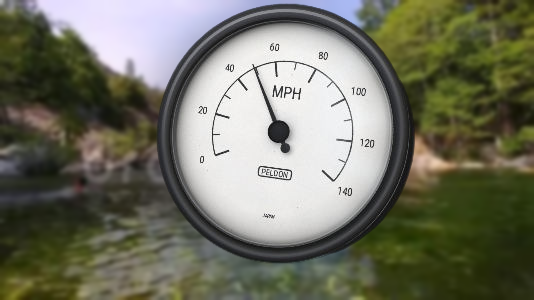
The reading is 50 mph
